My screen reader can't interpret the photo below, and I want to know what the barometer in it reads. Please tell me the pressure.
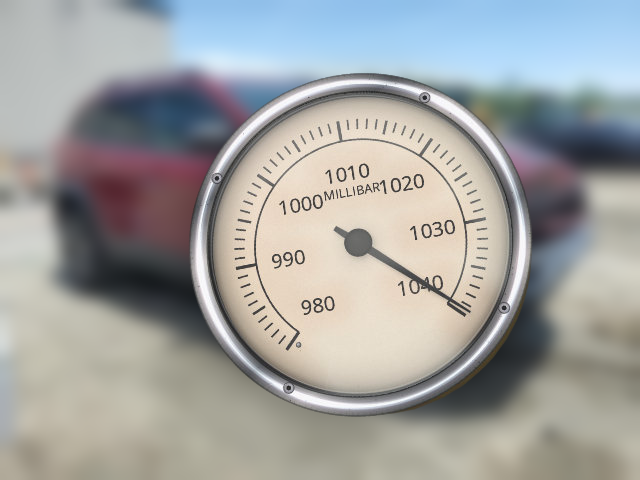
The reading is 1039.5 mbar
